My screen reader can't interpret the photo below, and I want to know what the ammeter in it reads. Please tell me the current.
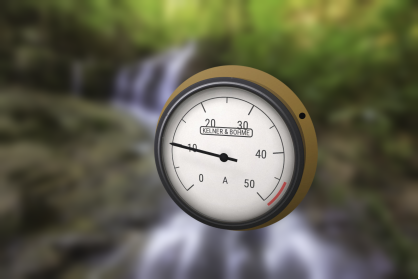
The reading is 10 A
